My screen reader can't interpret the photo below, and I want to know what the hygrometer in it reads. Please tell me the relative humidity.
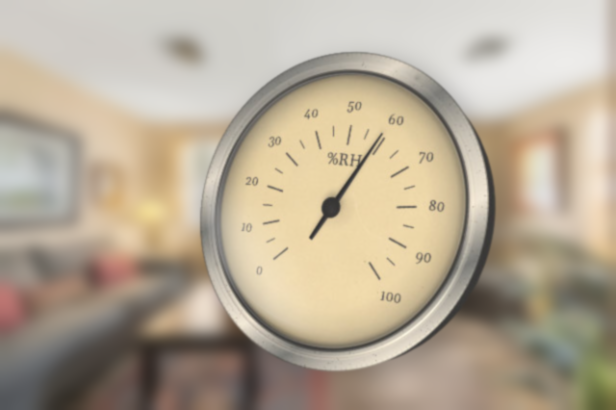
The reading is 60 %
